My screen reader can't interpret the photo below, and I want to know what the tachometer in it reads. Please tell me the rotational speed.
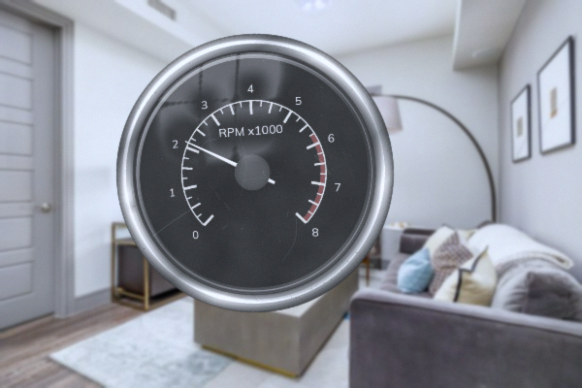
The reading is 2125 rpm
